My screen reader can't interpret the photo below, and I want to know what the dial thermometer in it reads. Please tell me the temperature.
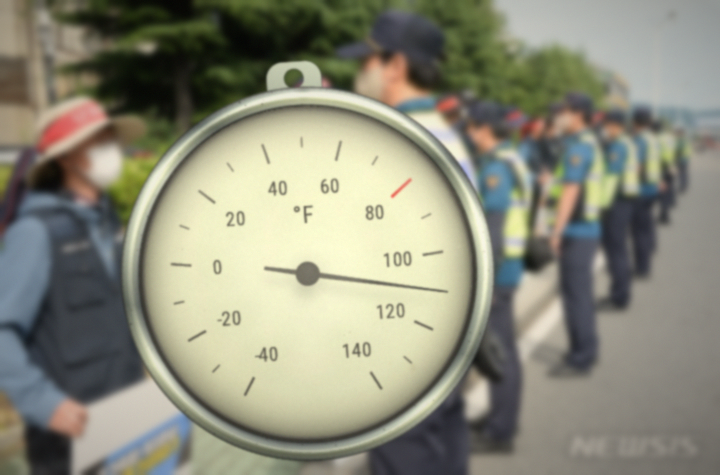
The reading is 110 °F
